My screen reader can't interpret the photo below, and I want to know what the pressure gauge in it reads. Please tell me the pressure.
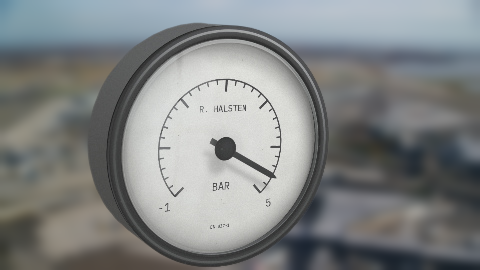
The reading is 4.6 bar
